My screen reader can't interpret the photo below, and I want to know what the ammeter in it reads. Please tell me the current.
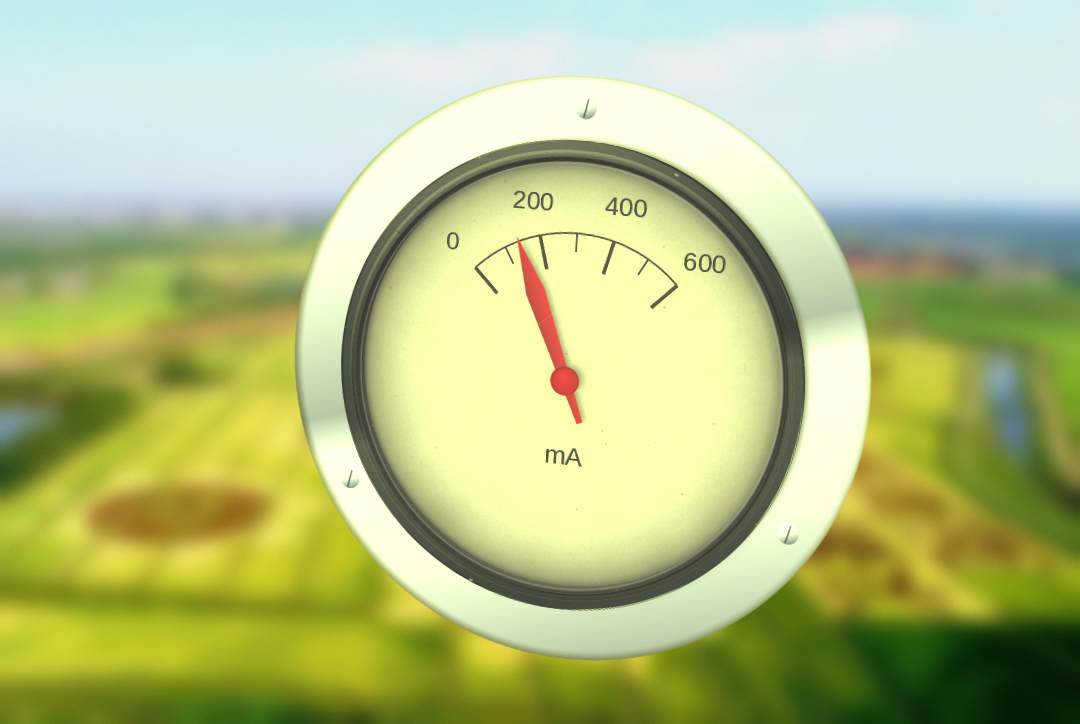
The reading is 150 mA
